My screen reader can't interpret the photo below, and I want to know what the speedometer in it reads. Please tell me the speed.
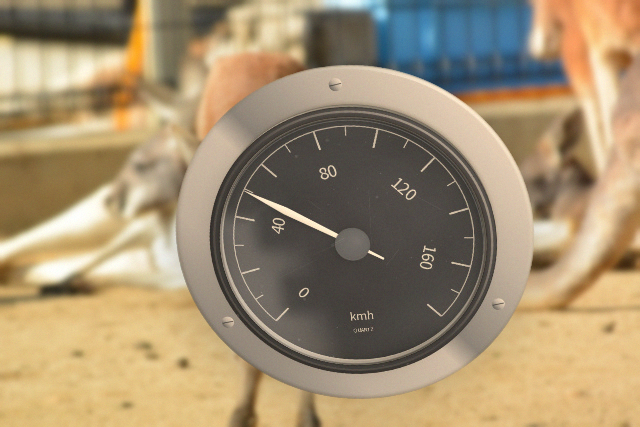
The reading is 50 km/h
